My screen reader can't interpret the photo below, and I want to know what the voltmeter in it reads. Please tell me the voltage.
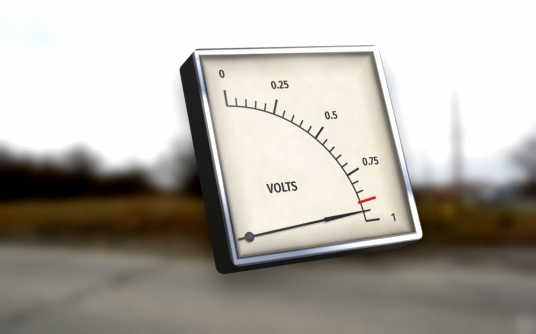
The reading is 0.95 V
